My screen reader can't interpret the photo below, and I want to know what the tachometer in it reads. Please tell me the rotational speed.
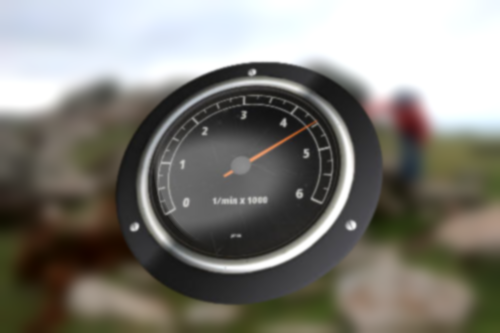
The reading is 4500 rpm
